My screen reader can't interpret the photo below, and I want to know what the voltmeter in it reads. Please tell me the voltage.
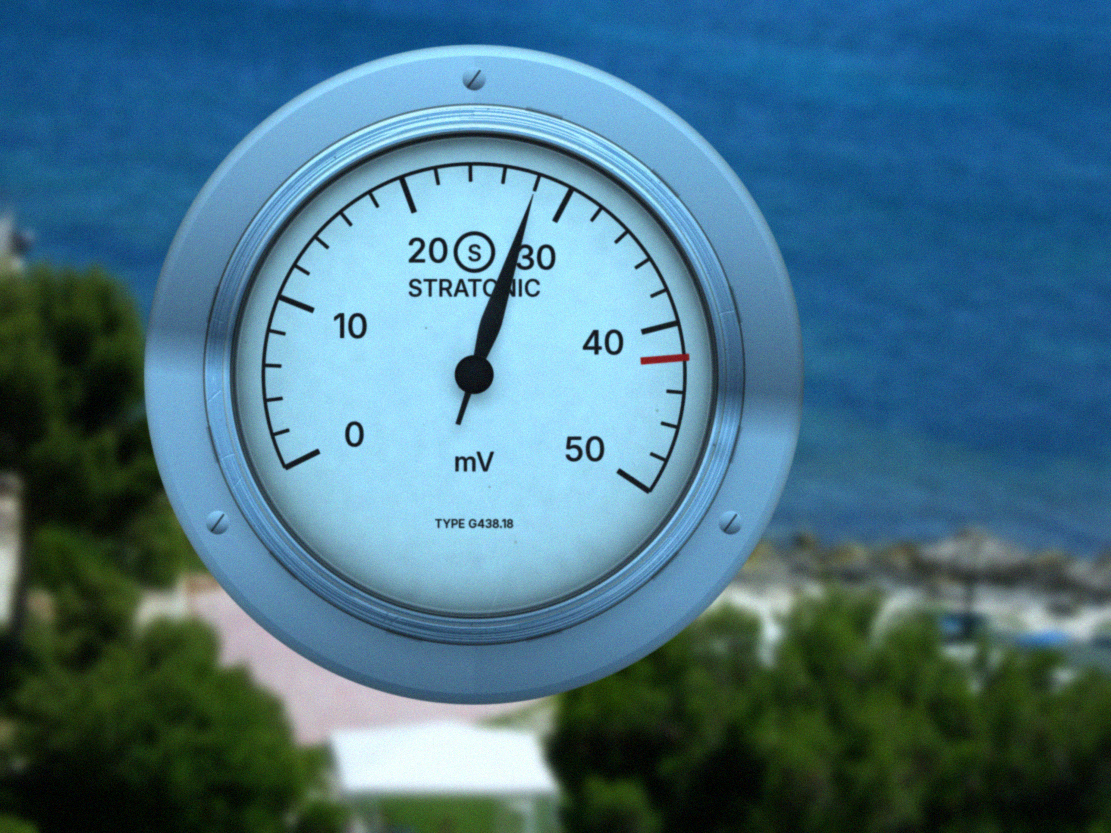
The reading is 28 mV
